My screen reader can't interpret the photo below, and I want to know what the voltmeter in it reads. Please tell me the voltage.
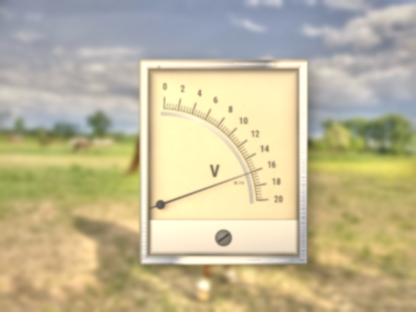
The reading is 16 V
